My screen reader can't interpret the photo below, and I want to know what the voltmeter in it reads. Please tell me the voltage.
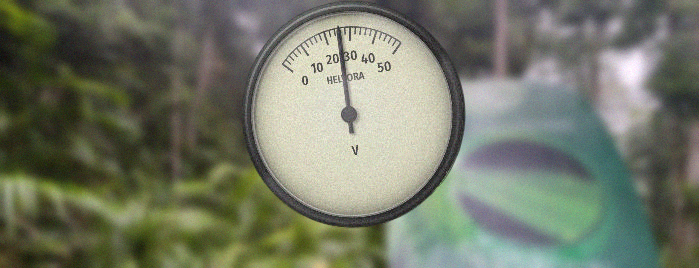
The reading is 26 V
